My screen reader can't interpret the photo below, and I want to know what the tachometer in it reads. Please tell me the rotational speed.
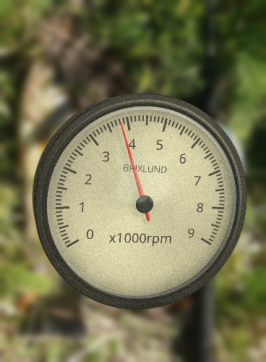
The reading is 3800 rpm
